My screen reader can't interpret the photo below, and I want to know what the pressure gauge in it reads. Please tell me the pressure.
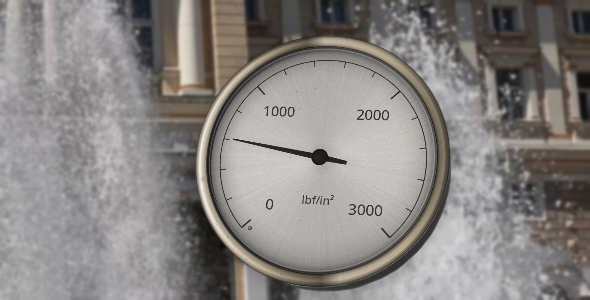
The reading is 600 psi
